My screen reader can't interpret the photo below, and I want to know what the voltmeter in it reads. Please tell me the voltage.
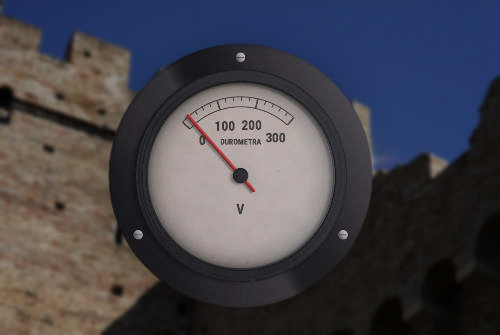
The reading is 20 V
